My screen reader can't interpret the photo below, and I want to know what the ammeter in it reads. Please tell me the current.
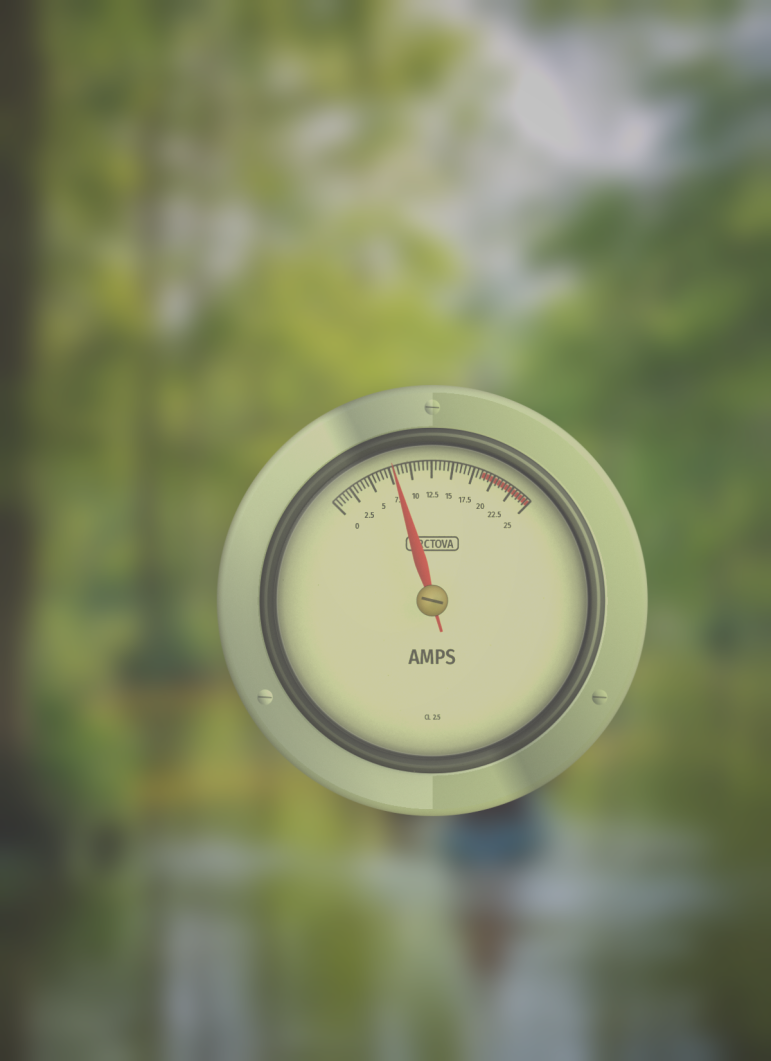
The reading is 8 A
